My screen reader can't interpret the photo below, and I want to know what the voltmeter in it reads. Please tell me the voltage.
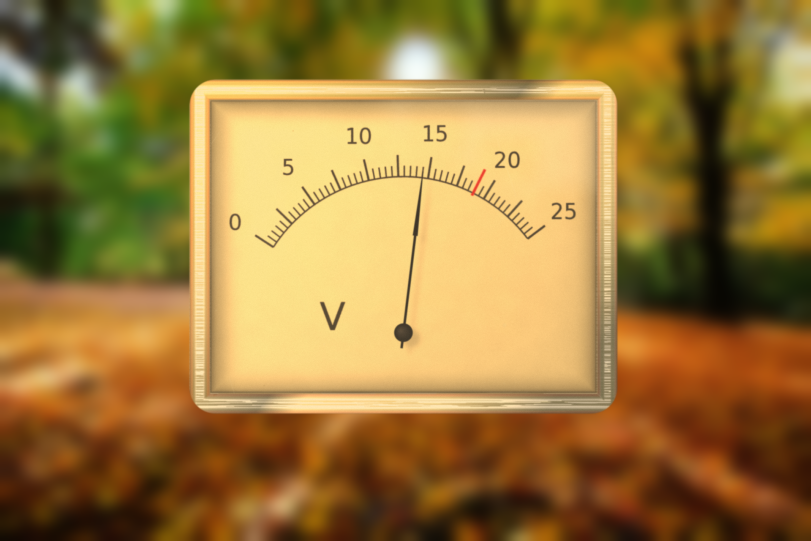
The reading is 14.5 V
